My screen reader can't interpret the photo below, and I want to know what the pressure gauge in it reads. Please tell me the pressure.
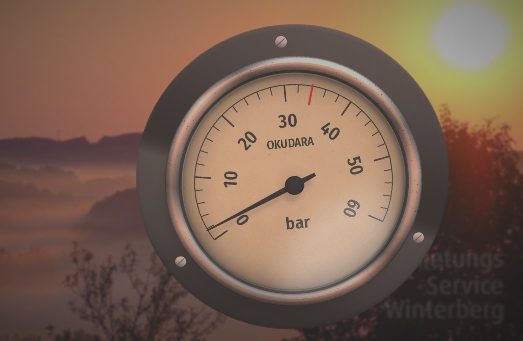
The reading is 2 bar
